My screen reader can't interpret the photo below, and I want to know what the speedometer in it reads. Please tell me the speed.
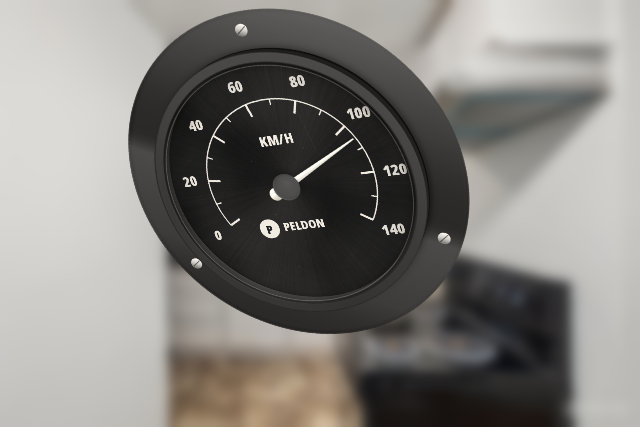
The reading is 105 km/h
